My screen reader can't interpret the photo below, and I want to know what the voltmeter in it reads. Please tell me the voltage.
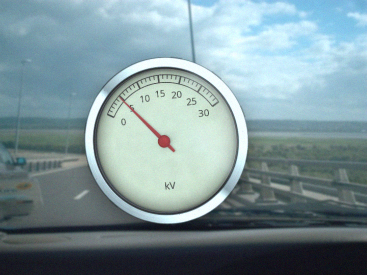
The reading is 5 kV
